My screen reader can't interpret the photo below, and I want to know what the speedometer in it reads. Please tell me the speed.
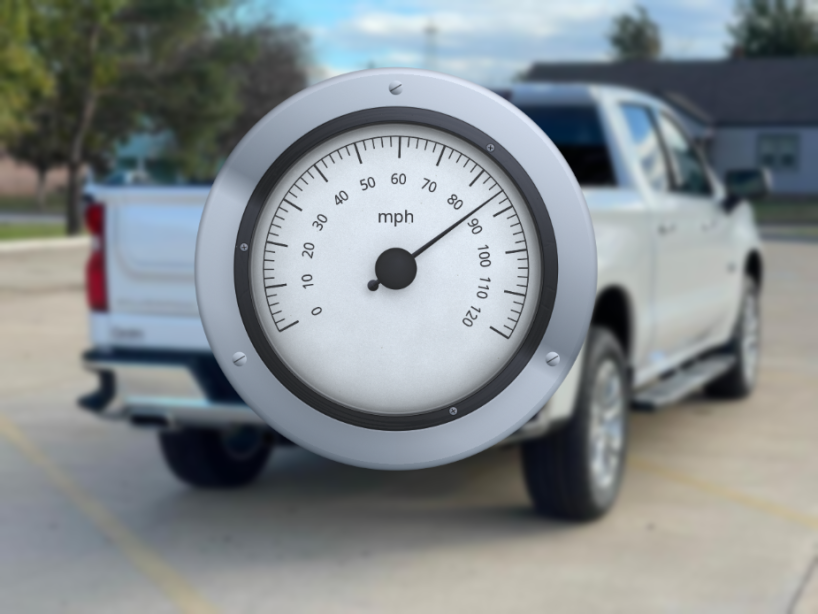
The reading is 86 mph
